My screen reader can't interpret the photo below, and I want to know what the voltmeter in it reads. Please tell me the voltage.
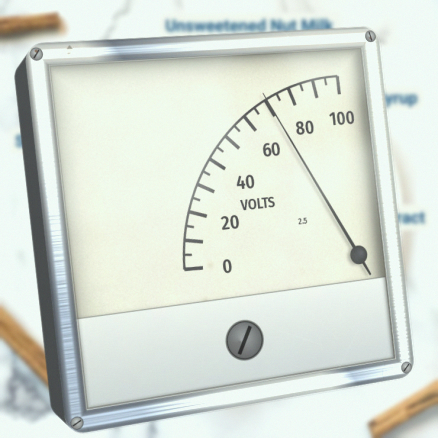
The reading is 70 V
